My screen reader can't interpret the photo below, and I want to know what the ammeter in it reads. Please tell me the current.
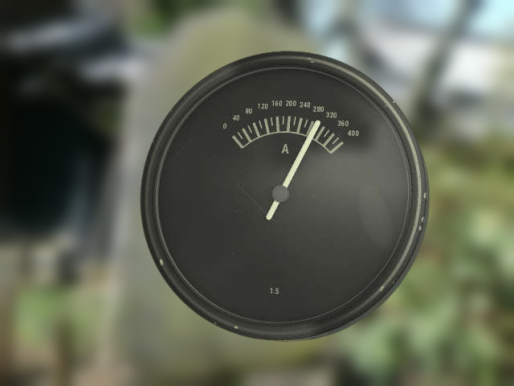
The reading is 300 A
